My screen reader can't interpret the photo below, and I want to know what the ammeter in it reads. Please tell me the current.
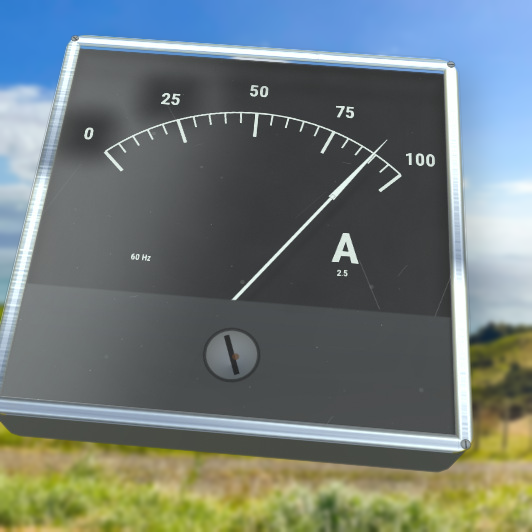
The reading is 90 A
